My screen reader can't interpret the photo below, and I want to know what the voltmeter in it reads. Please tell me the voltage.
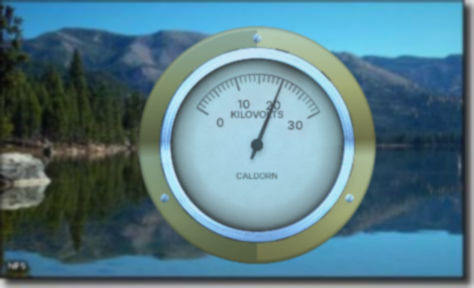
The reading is 20 kV
